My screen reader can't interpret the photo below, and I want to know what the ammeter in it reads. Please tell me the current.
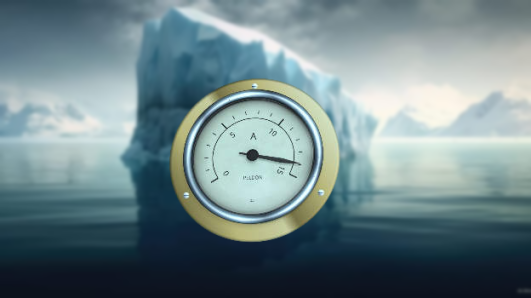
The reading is 14 A
